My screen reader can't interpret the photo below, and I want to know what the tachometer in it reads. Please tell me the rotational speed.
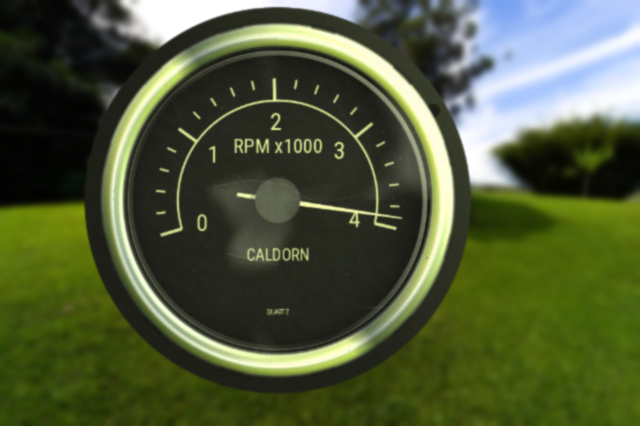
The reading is 3900 rpm
